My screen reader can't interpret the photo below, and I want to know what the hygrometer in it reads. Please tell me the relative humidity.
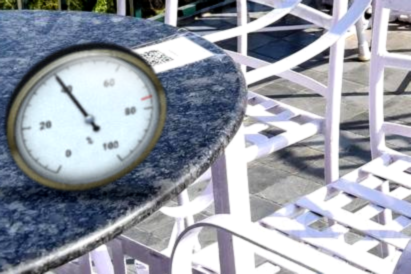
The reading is 40 %
